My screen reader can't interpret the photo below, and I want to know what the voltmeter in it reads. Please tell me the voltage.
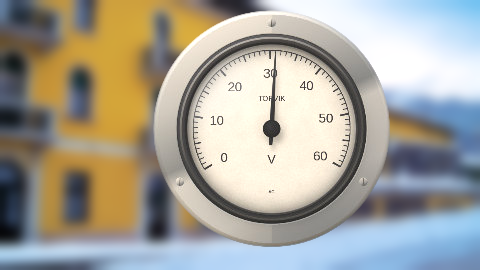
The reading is 31 V
